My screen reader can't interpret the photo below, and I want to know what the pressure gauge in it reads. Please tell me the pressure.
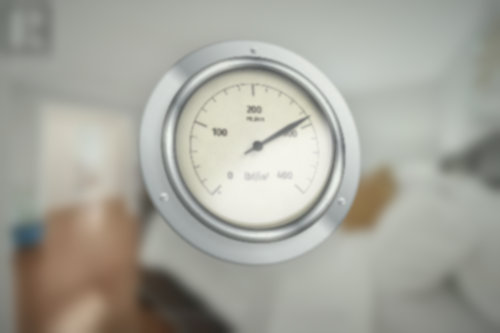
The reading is 290 psi
